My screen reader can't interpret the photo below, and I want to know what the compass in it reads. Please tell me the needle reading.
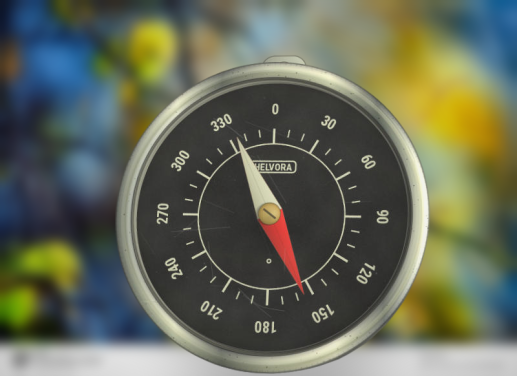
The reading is 155 °
